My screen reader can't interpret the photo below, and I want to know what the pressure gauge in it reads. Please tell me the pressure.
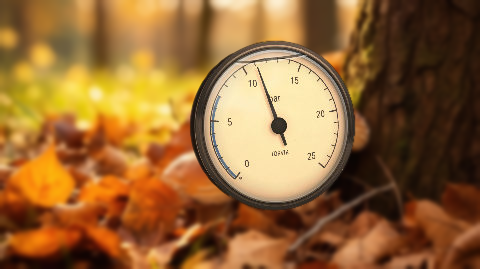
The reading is 11 bar
